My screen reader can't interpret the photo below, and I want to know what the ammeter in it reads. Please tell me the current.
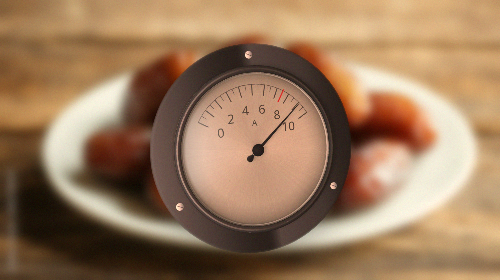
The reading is 9 A
